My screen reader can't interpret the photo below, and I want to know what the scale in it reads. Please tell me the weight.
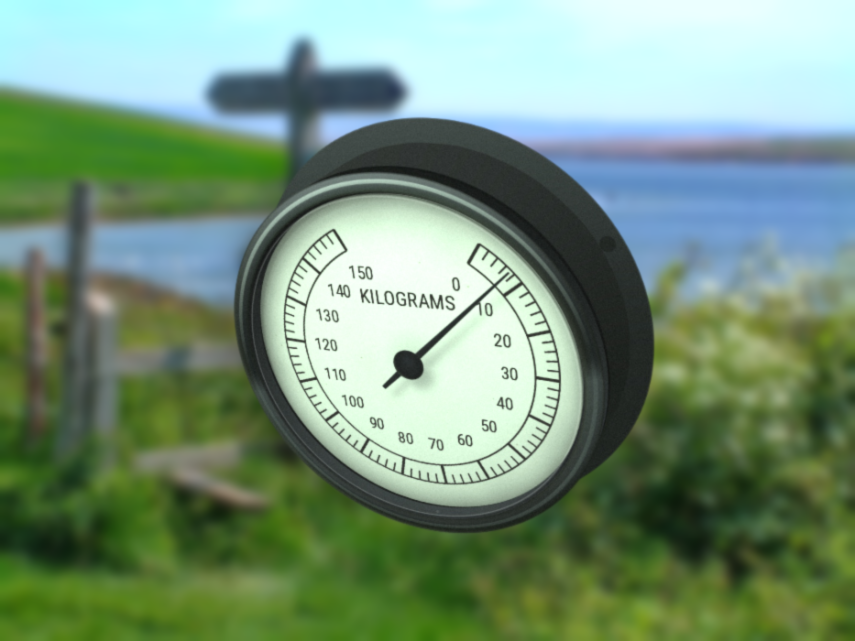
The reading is 7 kg
